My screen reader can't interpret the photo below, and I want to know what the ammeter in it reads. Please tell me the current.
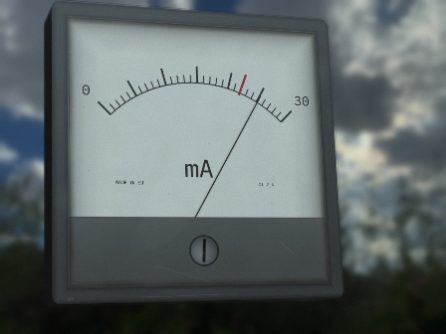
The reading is 25 mA
